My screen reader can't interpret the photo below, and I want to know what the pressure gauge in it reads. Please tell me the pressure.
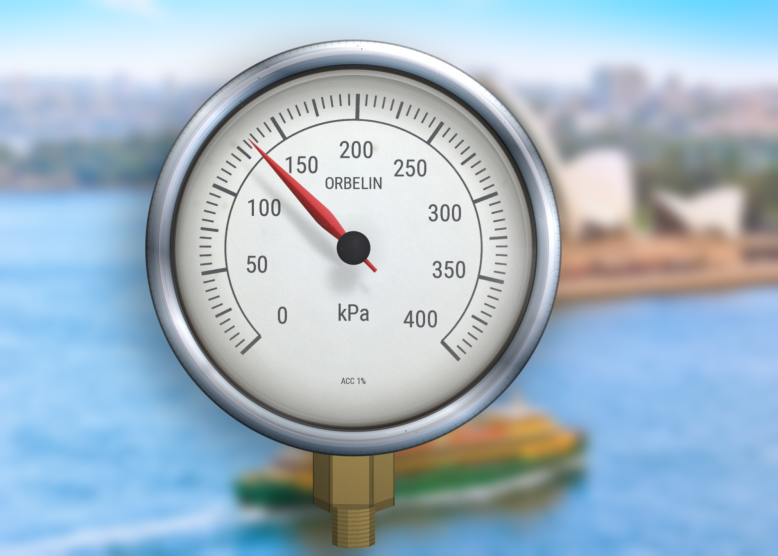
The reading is 132.5 kPa
